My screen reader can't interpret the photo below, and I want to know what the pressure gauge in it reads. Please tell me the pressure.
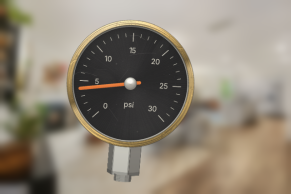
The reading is 4 psi
